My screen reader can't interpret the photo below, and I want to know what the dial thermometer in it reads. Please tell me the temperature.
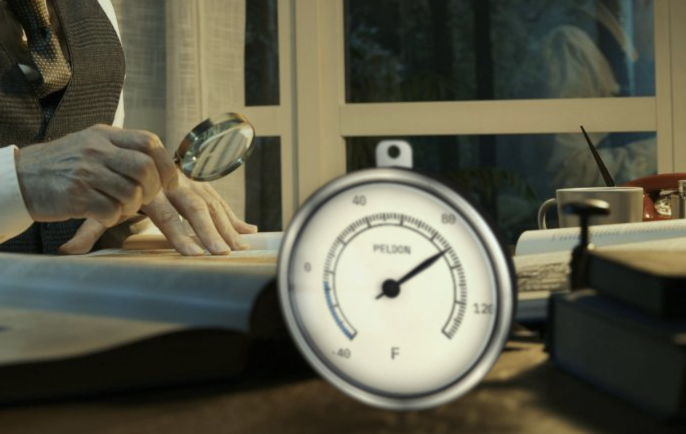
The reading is 90 °F
